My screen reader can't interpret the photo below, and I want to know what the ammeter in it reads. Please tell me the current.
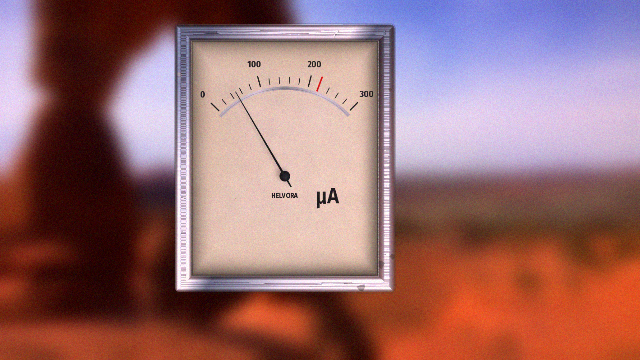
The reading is 50 µA
